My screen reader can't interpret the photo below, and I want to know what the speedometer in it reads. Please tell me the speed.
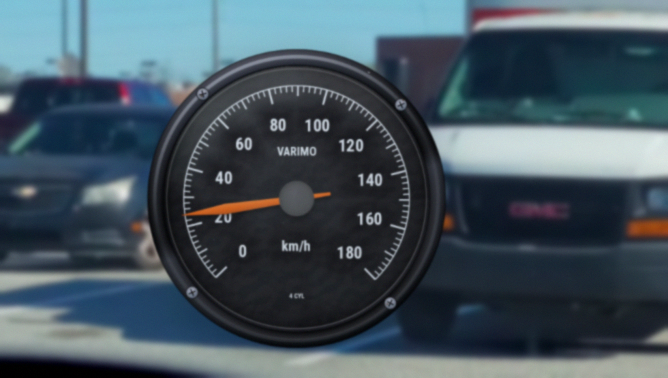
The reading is 24 km/h
